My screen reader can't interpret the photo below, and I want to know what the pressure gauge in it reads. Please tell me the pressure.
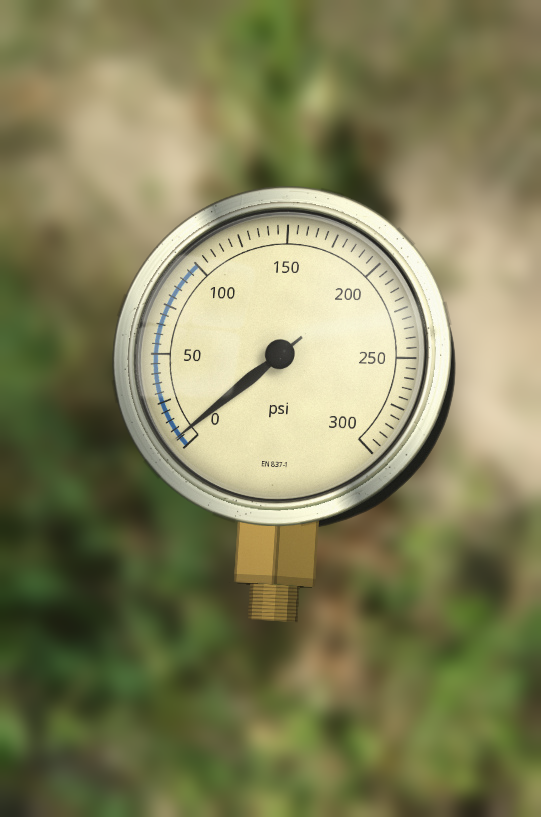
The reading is 5 psi
